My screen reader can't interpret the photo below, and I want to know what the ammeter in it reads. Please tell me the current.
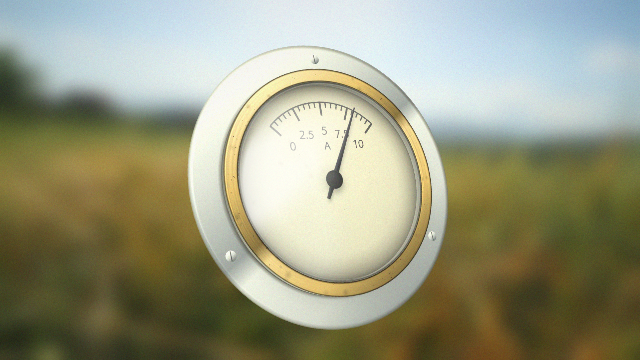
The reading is 8 A
